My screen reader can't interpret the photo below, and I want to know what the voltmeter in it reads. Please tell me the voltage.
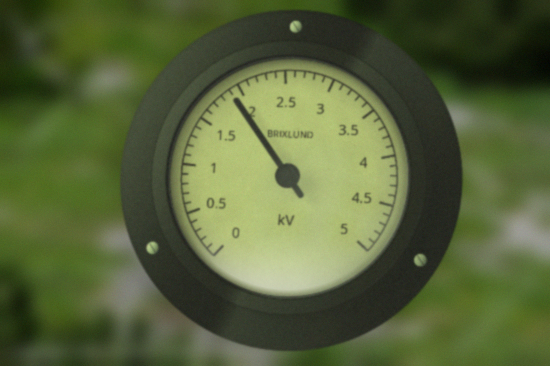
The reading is 1.9 kV
